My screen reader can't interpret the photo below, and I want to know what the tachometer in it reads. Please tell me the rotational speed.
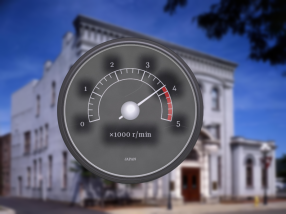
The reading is 3800 rpm
